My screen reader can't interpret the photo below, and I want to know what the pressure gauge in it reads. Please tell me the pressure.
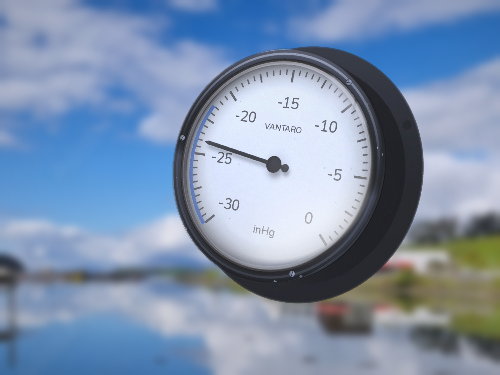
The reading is -24 inHg
